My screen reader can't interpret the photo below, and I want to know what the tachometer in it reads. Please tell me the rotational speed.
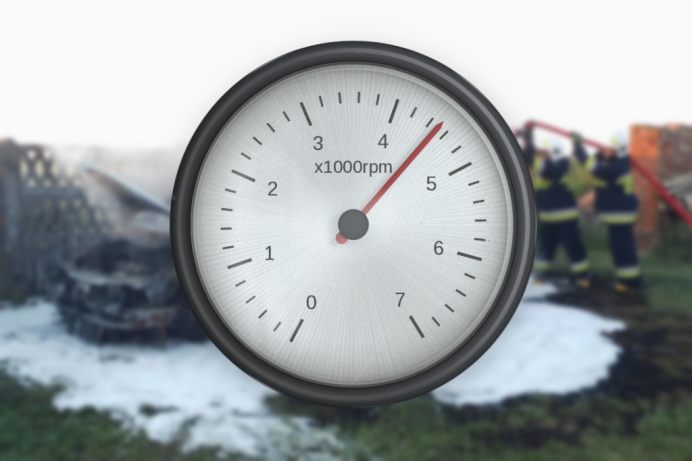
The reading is 4500 rpm
